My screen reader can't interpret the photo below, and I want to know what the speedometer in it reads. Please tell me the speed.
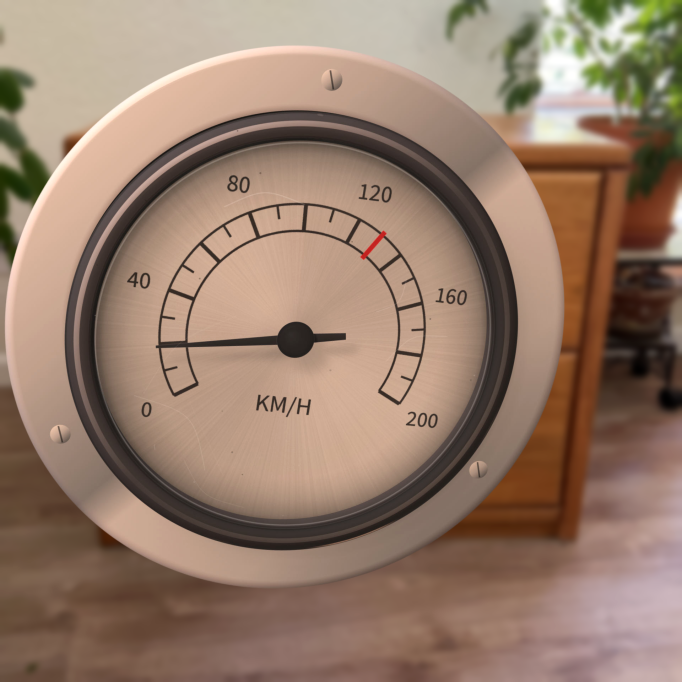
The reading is 20 km/h
